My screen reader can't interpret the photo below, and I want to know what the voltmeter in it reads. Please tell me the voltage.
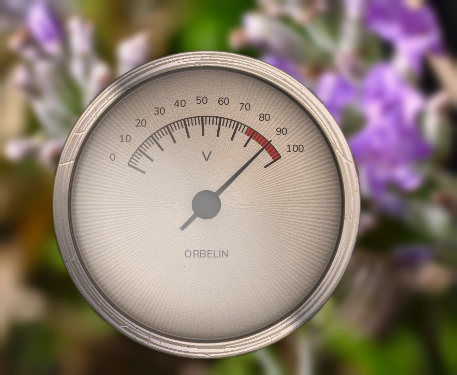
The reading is 90 V
